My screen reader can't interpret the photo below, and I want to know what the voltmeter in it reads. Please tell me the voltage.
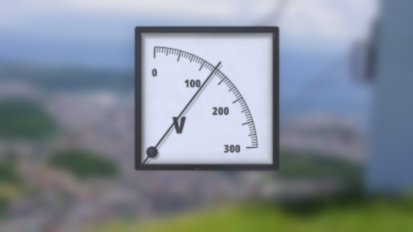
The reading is 125 V
